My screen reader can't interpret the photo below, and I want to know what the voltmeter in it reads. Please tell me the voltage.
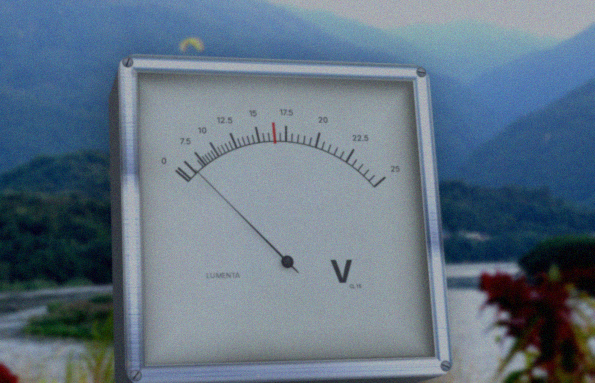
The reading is 5 V
